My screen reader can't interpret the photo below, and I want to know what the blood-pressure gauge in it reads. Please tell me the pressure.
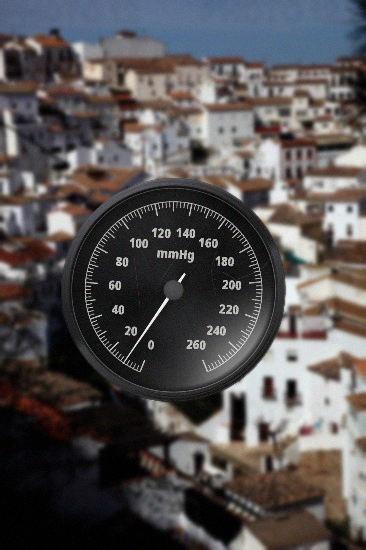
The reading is 10 mmHg
